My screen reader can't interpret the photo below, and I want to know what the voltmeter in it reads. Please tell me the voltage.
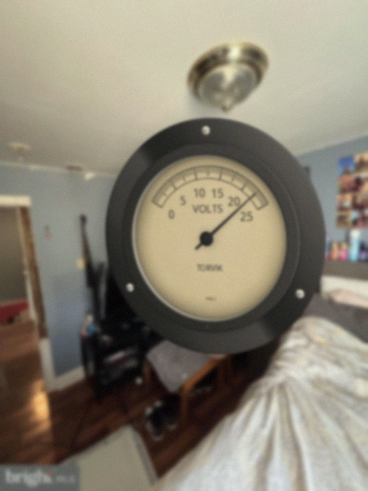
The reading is 22.5 V
